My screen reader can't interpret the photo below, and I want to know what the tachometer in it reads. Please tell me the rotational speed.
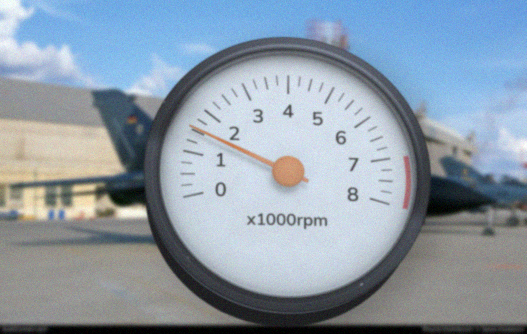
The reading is 1500 rpm
